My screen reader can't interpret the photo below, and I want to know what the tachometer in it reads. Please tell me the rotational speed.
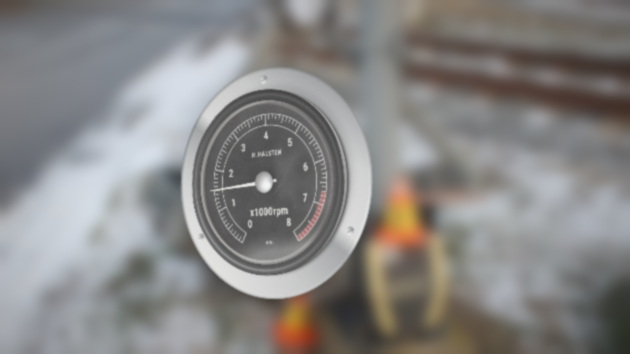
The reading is 1500 rpm
